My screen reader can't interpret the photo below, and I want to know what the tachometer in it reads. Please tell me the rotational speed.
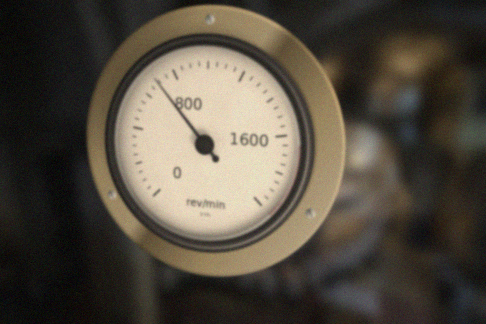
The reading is 700 rpm
